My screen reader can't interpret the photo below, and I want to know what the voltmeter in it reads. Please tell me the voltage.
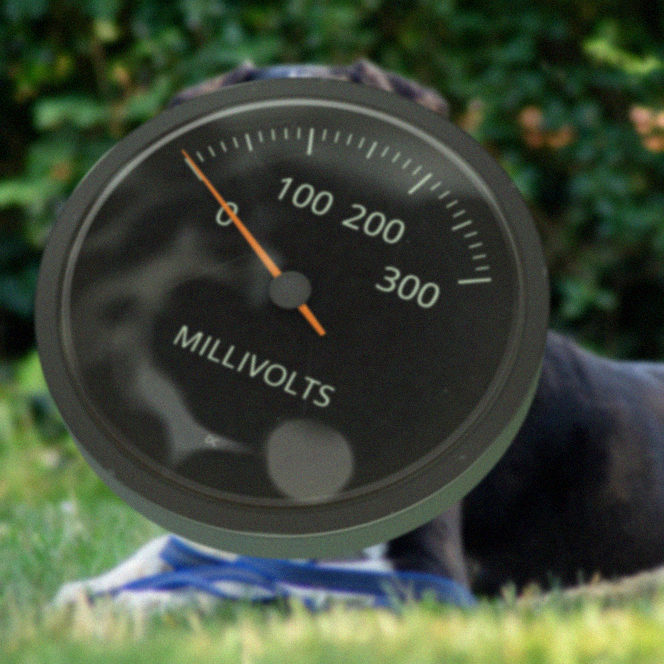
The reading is 0 mV
